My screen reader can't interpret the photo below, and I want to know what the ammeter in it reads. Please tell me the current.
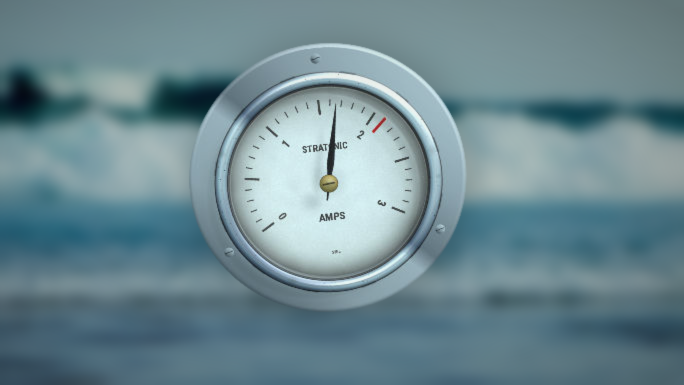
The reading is 1.65 A
